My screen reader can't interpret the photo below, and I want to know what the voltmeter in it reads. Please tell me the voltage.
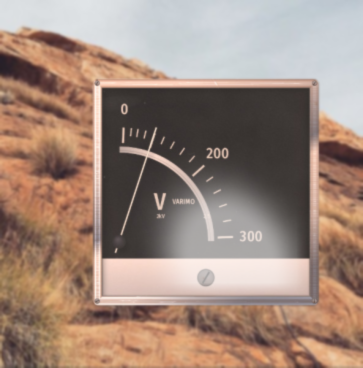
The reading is 100 V
